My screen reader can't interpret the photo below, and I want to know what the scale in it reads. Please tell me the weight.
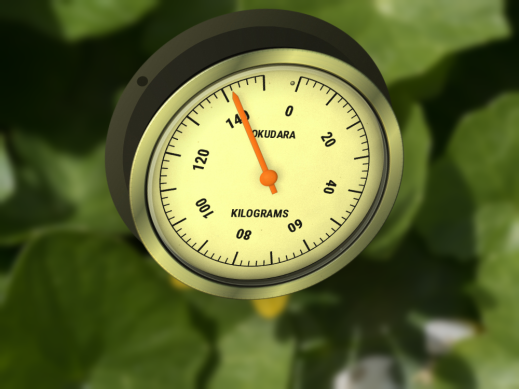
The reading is 142 kg
